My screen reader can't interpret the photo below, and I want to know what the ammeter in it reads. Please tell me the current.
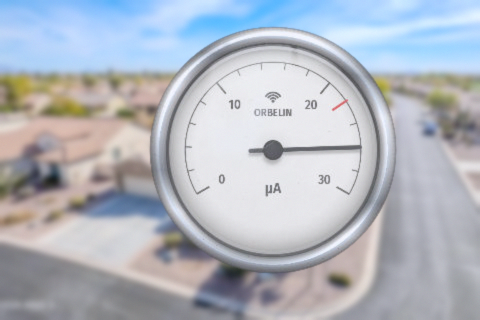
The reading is 26 µA
